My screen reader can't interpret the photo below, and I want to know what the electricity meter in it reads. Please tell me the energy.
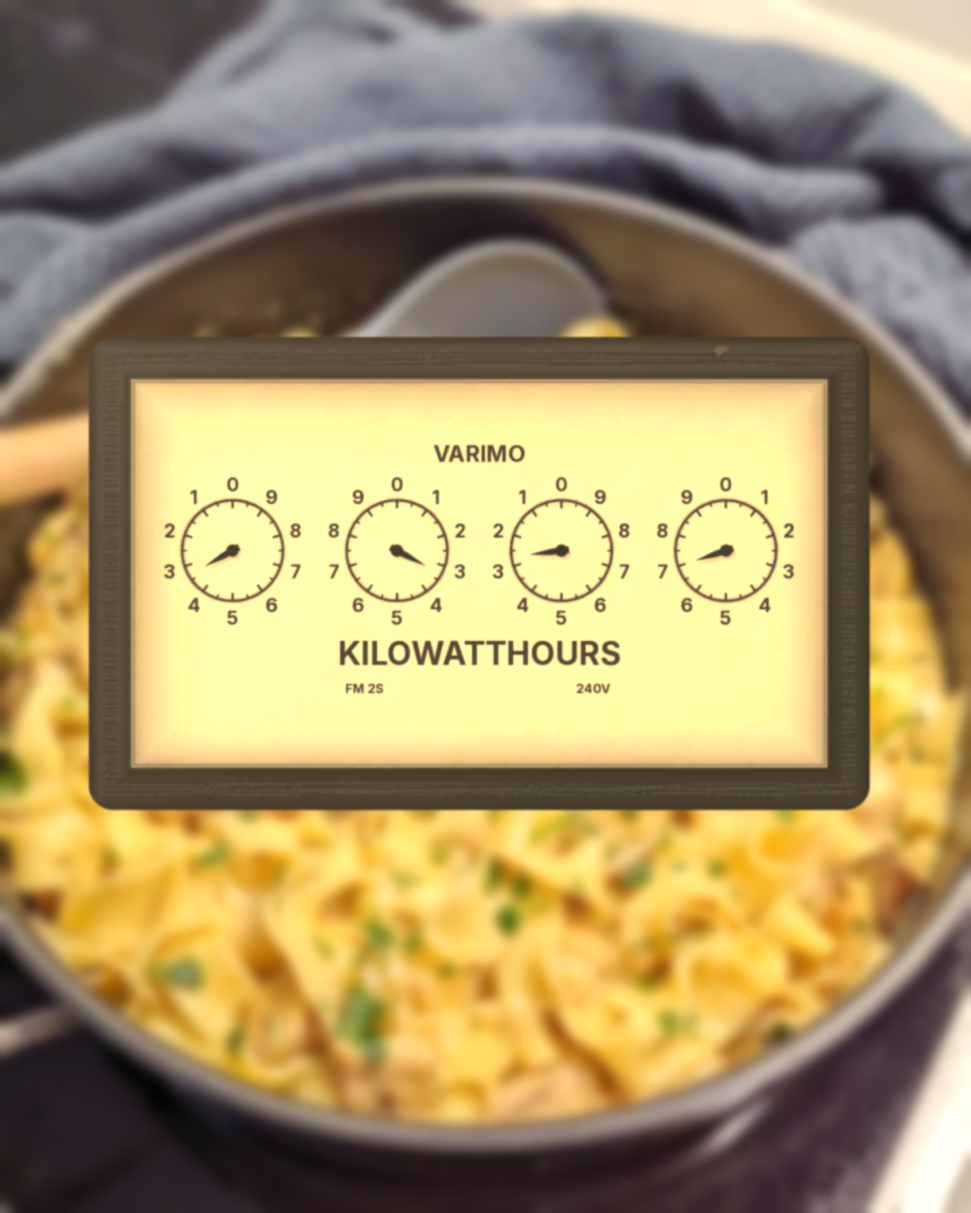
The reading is 3327 kWh
